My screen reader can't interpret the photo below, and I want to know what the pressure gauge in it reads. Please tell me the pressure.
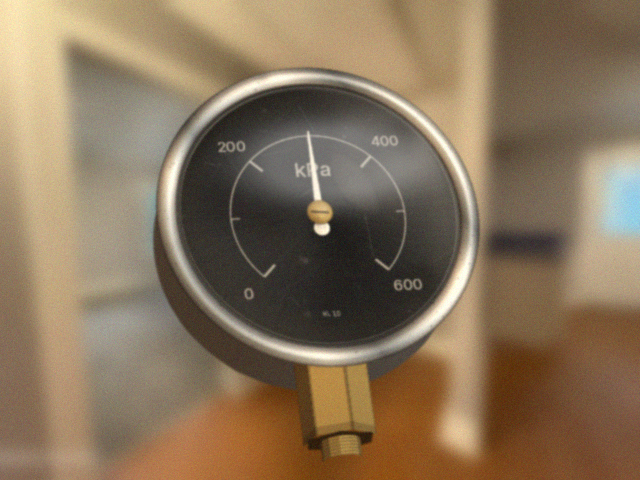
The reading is 300 kPa
